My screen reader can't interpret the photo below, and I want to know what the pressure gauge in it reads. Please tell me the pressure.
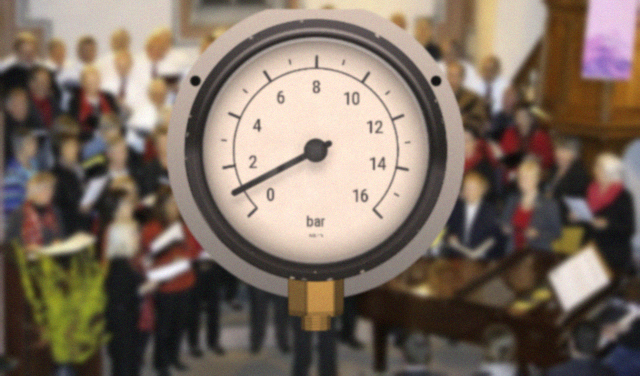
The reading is 1 bar
